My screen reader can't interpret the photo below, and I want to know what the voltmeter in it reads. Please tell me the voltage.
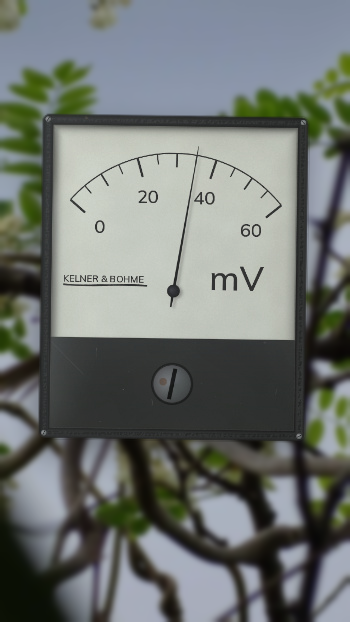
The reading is 35 mV
